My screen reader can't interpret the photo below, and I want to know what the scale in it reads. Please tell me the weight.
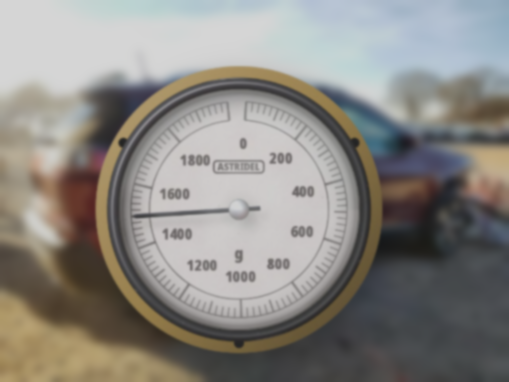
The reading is 1500 g
